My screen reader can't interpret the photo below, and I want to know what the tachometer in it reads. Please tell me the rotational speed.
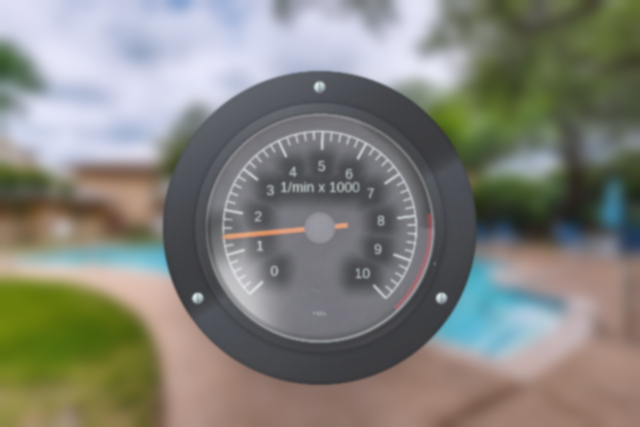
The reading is 1400 rpm
